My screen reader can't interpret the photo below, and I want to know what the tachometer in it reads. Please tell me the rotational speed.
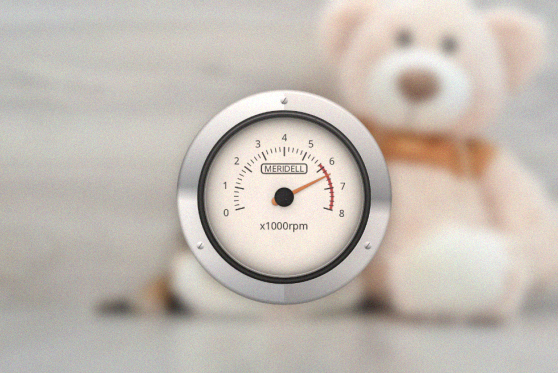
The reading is 6400 rpm
